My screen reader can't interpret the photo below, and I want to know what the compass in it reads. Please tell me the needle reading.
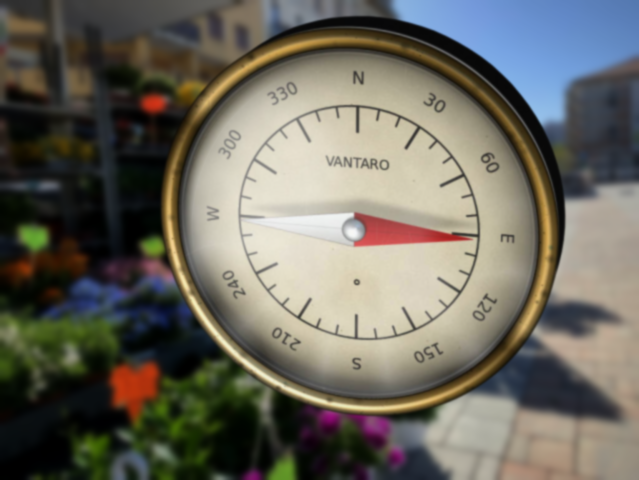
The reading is 90 °
